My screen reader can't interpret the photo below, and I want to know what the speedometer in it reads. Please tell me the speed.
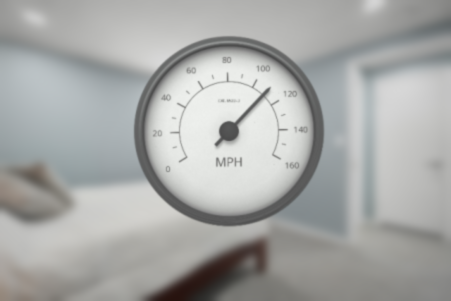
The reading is 110 mph
